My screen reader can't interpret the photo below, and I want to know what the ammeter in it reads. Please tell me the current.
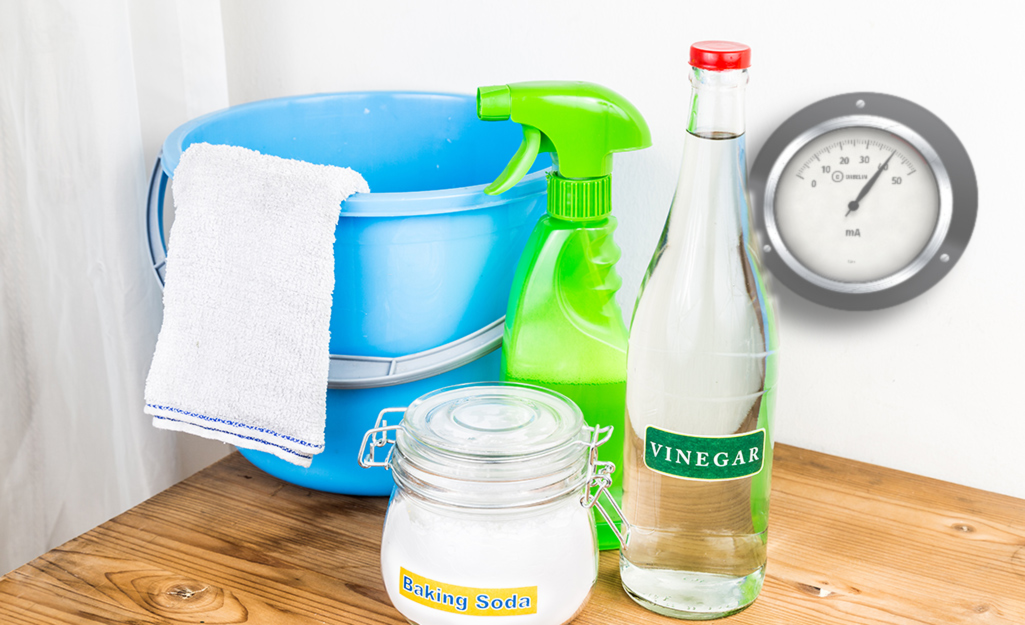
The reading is 40 mA
